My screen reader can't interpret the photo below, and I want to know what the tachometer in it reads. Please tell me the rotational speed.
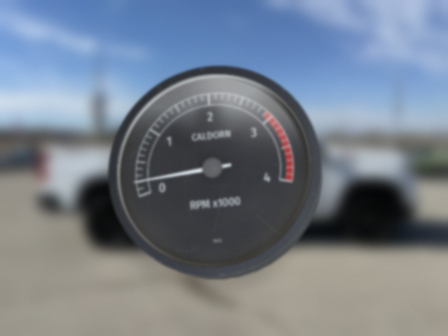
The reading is 200 rpm
